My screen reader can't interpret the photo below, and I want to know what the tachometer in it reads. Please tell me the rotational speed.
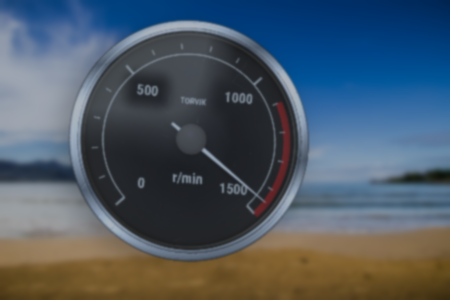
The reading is 1450 rpm
